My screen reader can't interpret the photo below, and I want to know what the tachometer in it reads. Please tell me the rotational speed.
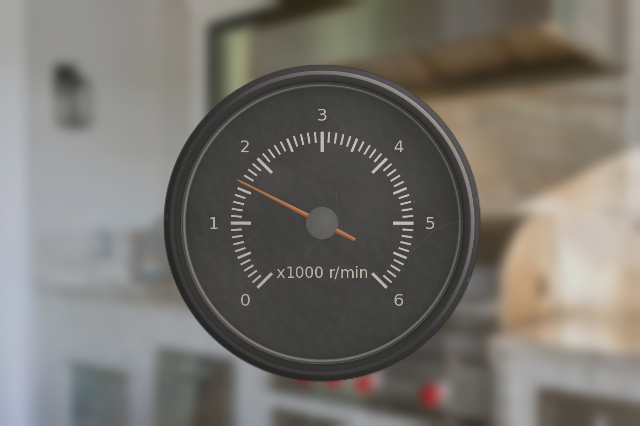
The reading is 1600 rpm
